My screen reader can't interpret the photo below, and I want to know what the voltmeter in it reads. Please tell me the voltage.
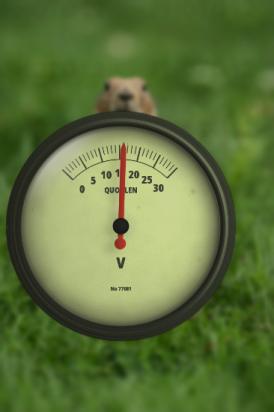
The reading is 16 V
